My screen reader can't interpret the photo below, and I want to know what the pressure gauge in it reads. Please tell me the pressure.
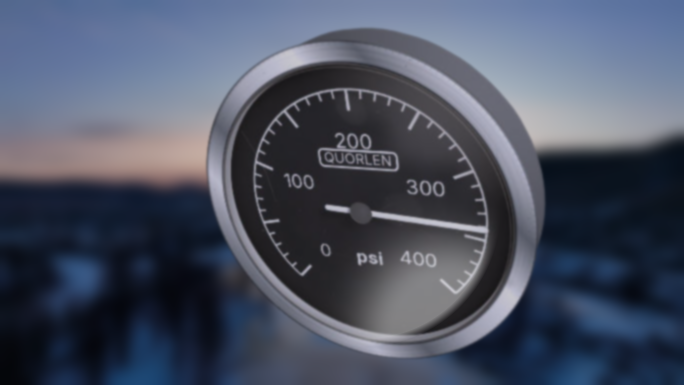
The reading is 340 psi
